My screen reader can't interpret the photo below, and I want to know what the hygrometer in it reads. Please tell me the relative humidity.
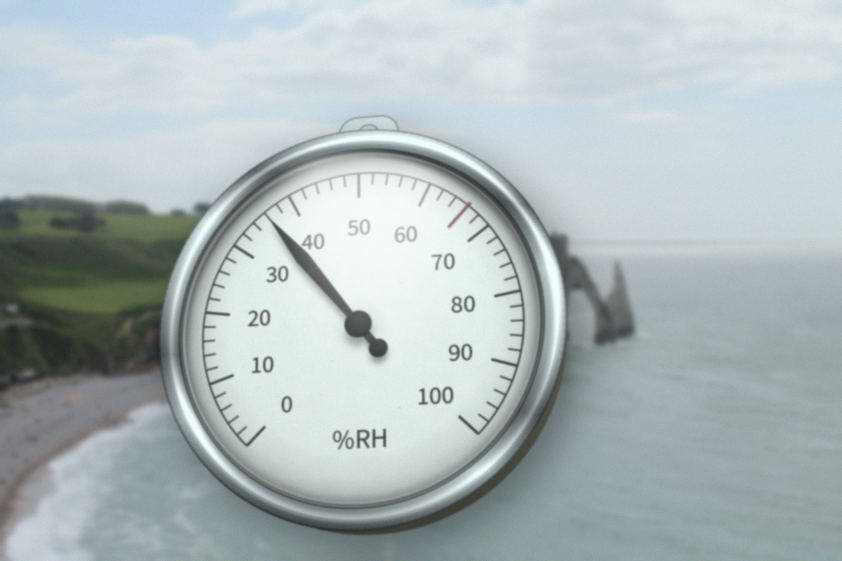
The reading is 36 %
